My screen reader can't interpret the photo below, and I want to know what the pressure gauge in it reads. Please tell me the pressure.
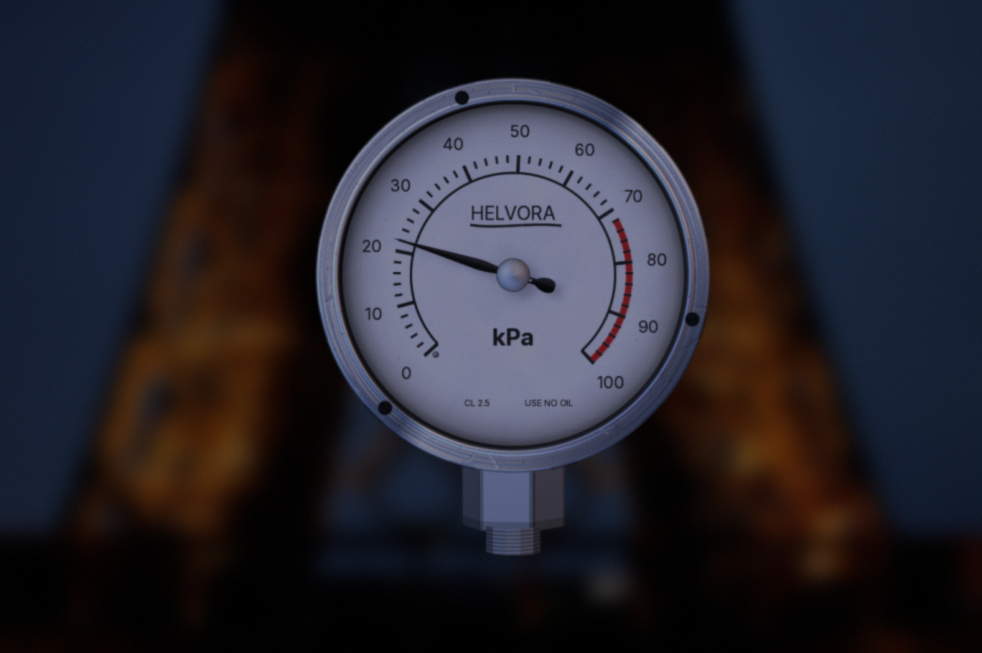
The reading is 22 kPa
